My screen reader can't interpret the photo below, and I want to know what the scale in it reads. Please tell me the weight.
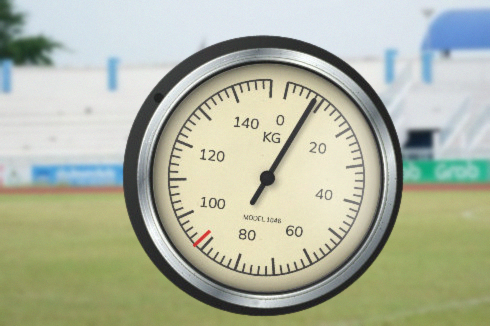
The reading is 8 kg
